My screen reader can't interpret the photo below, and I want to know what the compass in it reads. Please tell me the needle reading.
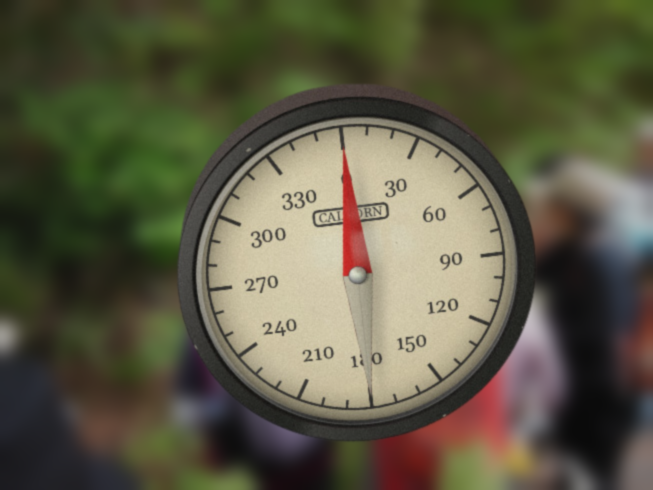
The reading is 0 °
